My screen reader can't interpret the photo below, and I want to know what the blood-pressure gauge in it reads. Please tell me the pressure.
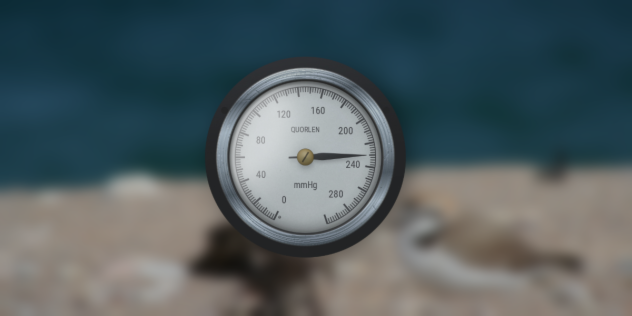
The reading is 230 mmHg
